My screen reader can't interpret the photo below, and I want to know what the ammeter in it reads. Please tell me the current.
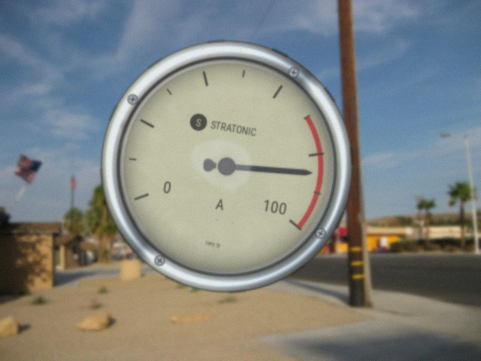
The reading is 85 A
